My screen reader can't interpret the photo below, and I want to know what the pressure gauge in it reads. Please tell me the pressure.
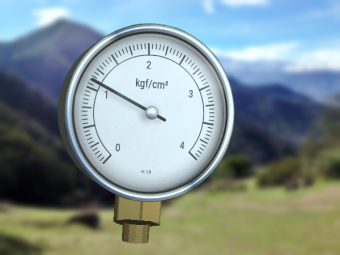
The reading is 1.1 kg/cm²
